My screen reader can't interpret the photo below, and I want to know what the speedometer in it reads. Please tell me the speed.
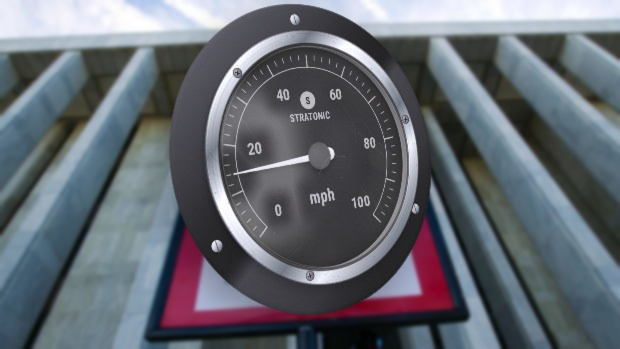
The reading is 14 mph
